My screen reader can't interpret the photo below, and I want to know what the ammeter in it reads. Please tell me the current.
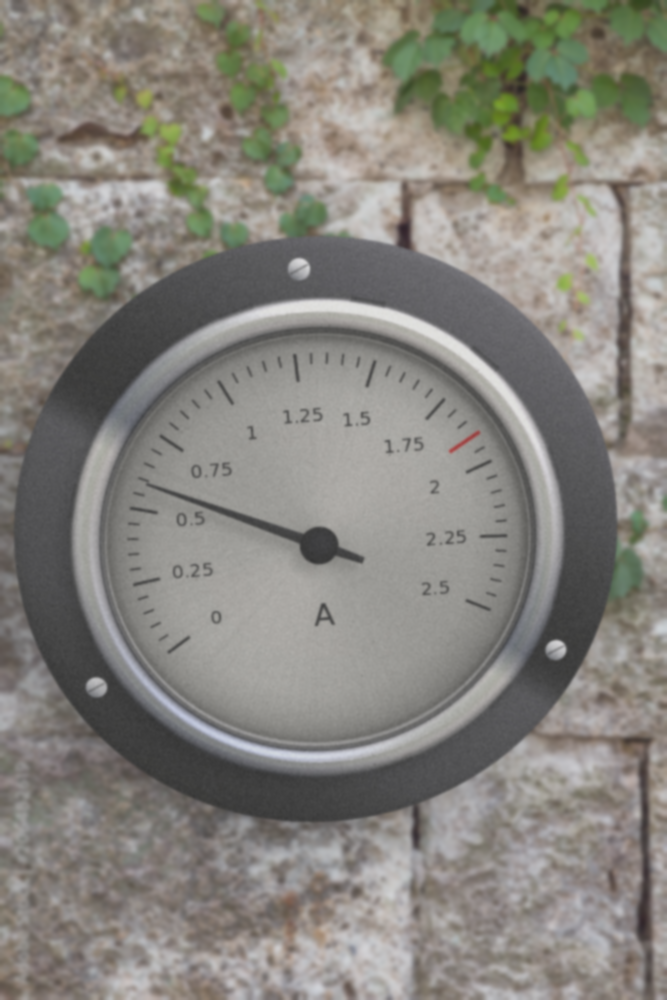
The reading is 0.6 A
